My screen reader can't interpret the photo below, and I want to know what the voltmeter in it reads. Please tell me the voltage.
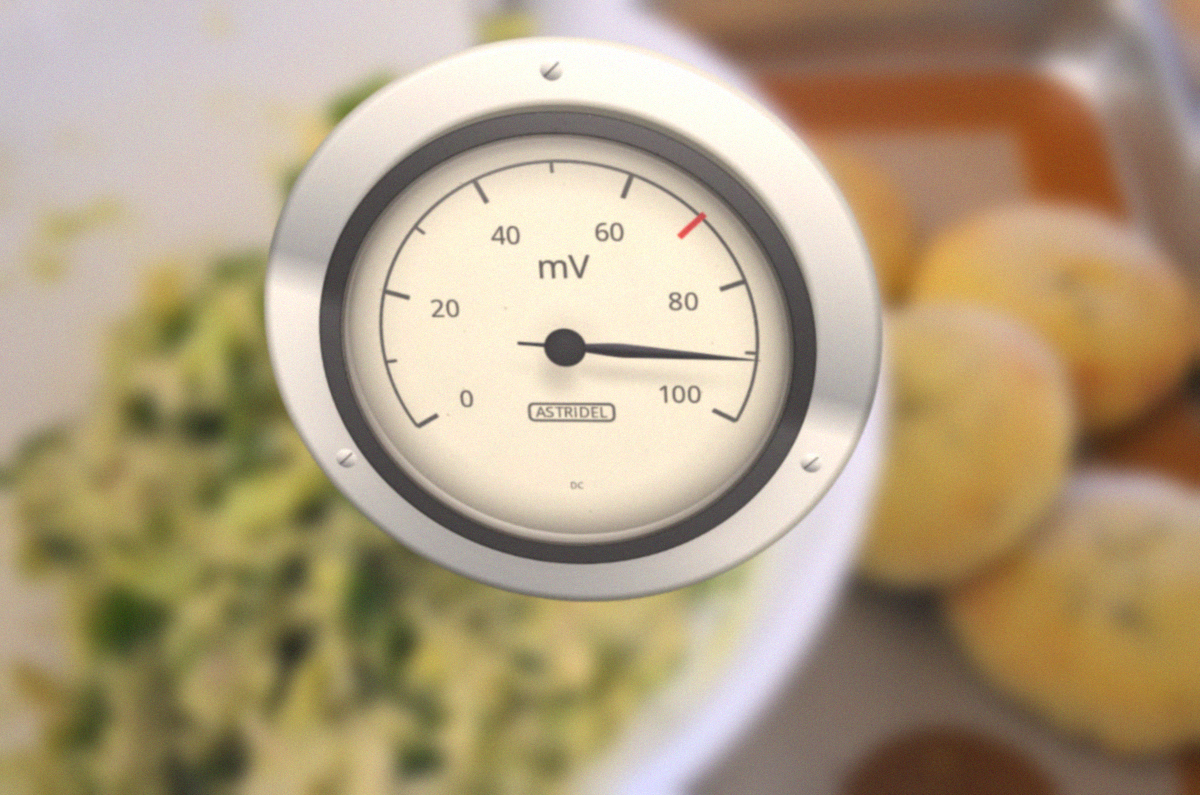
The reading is 90 mV
